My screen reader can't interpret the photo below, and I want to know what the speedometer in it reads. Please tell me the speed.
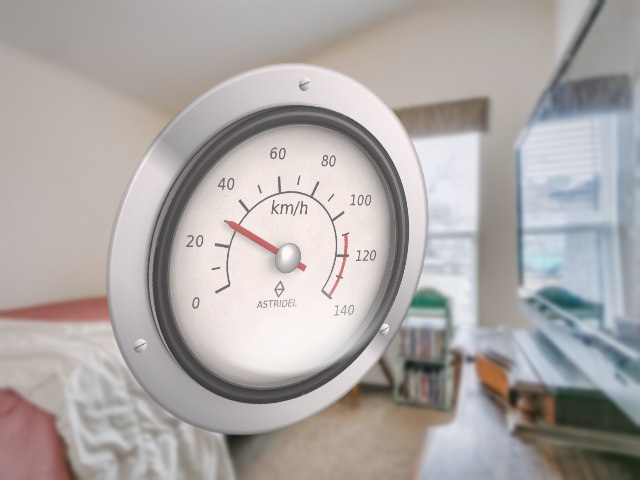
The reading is 30 km/h
